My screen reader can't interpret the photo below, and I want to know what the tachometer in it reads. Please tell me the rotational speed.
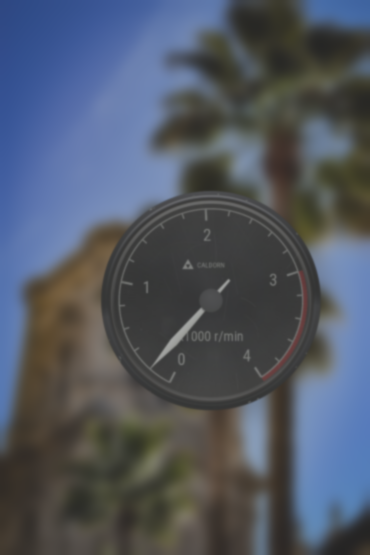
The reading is 200 rpm
